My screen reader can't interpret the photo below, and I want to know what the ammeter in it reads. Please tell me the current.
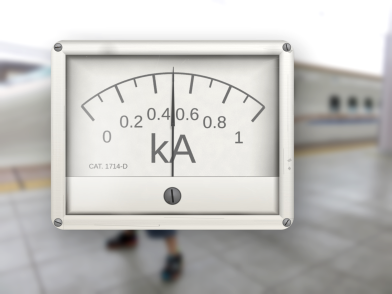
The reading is 0.5 kA
